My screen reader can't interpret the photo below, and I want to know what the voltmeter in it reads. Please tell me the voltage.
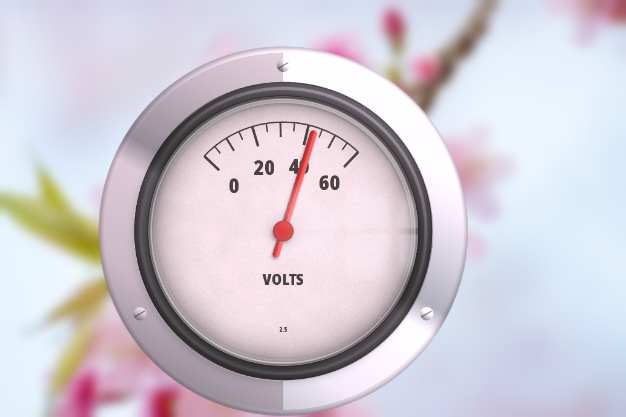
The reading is 42.5 V
